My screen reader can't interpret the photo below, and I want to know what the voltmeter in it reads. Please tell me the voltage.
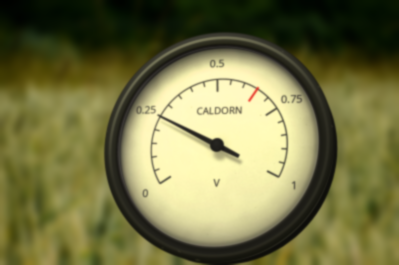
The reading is 0.25 V
